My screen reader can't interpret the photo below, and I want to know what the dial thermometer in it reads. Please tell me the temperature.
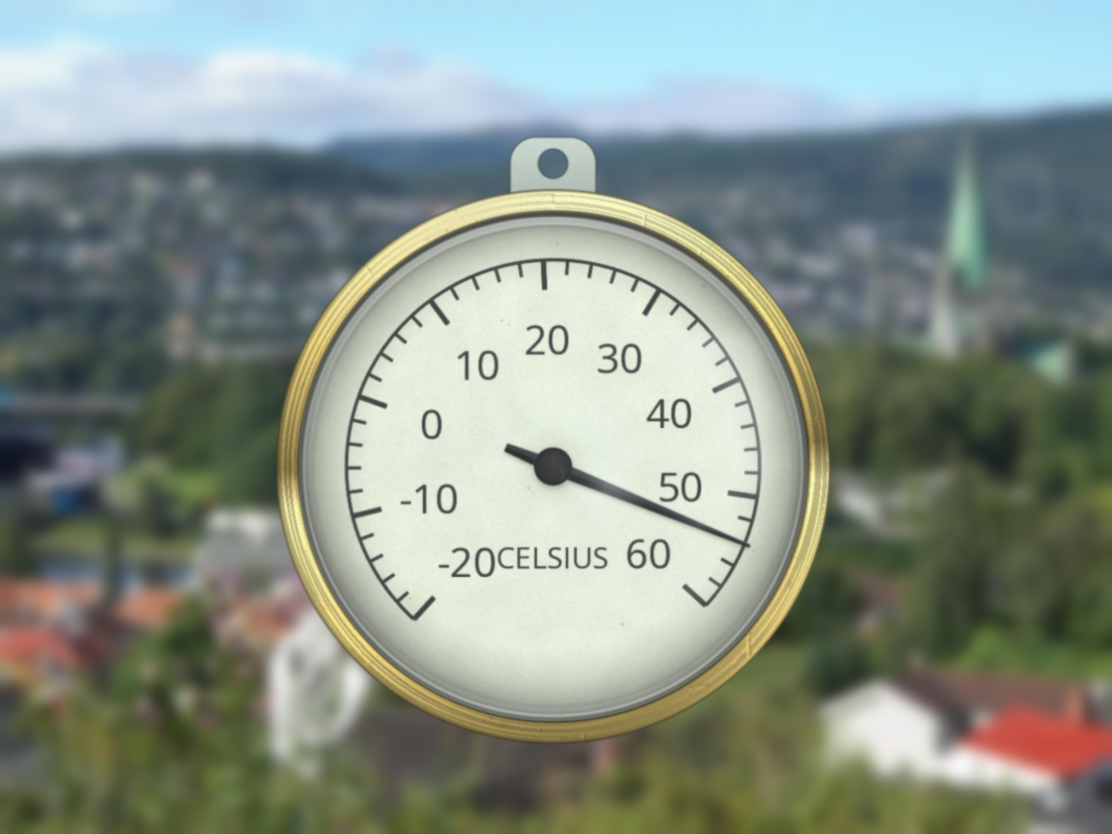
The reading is 54 °C
